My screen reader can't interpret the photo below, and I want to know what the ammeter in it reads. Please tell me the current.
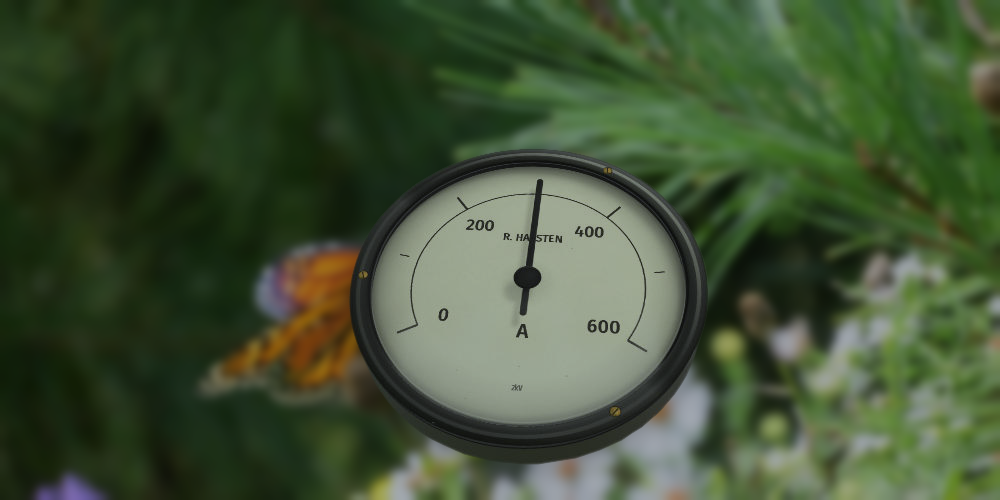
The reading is 300 A
